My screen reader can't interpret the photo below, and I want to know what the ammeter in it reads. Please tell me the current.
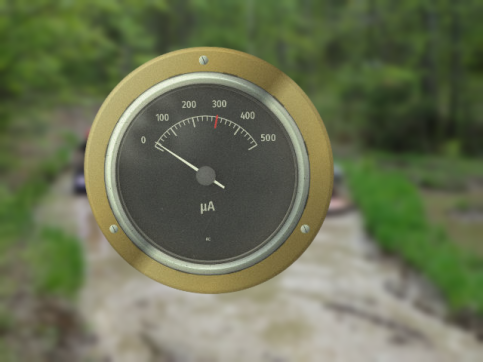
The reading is 20 µA
